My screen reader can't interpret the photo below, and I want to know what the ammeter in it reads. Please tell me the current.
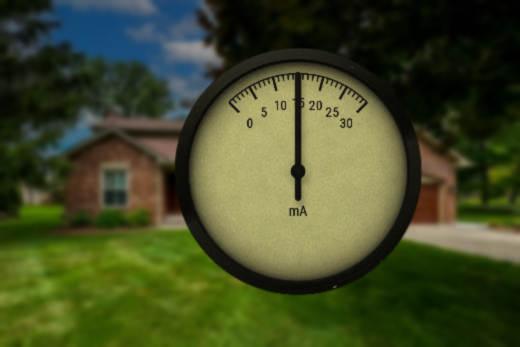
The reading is 15 mA
